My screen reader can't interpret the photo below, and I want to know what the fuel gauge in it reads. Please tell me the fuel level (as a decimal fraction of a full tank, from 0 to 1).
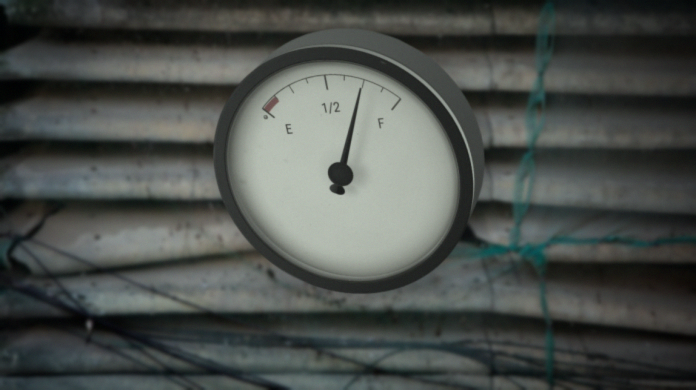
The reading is 0.75
